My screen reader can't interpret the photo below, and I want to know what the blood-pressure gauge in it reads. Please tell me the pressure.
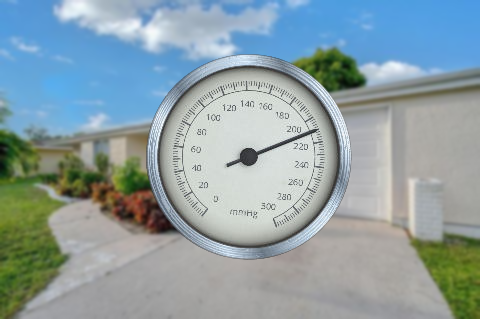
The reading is 210 mmHg
